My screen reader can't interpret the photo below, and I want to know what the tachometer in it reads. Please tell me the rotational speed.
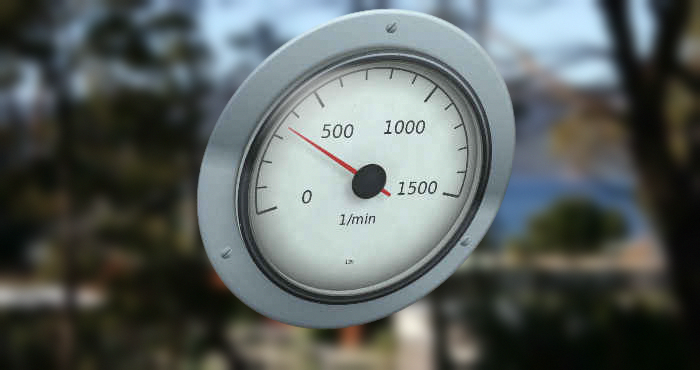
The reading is 350 rpm
